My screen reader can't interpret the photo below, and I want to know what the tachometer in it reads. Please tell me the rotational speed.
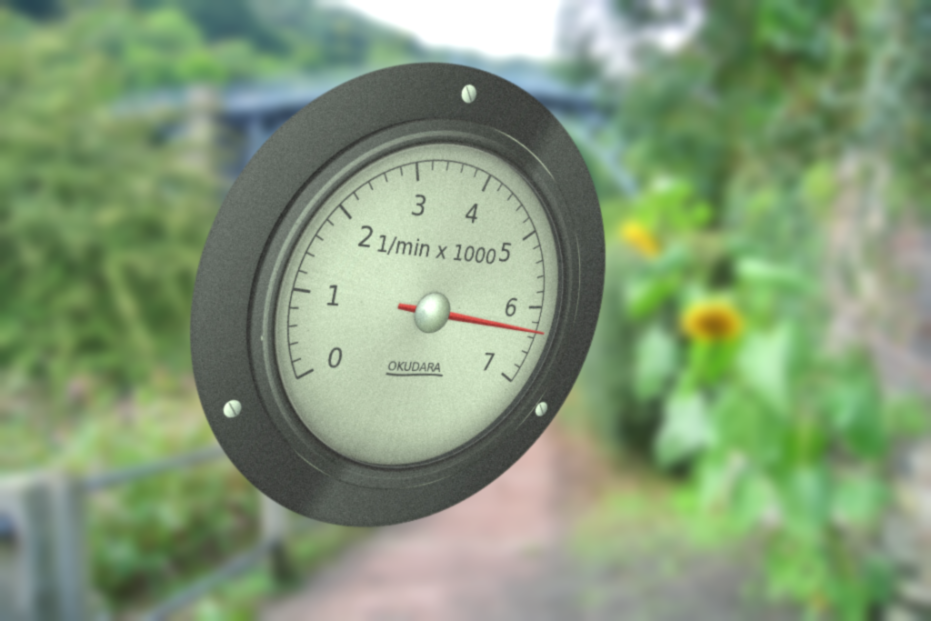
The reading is 6300 rpm
